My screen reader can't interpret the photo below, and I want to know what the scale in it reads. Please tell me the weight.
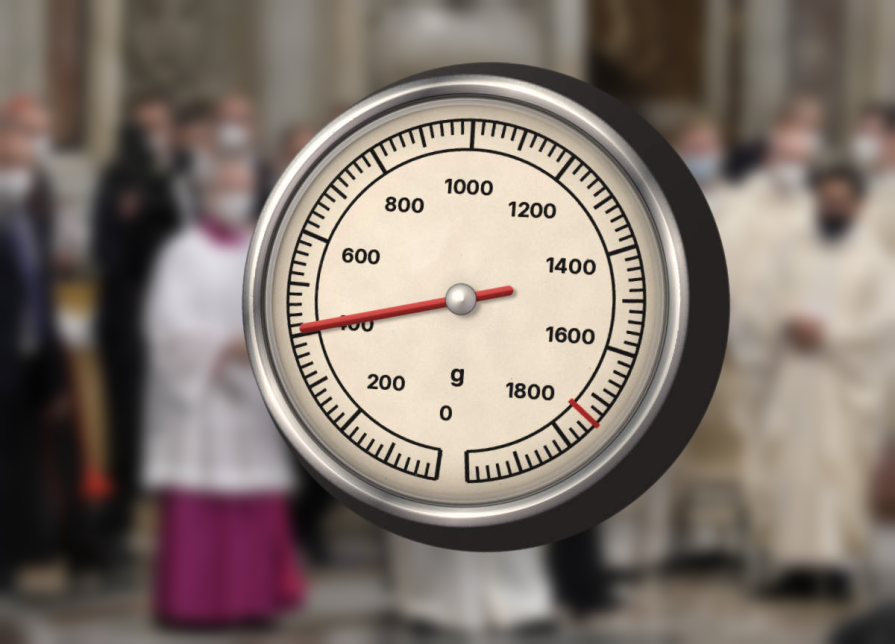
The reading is 410 g
